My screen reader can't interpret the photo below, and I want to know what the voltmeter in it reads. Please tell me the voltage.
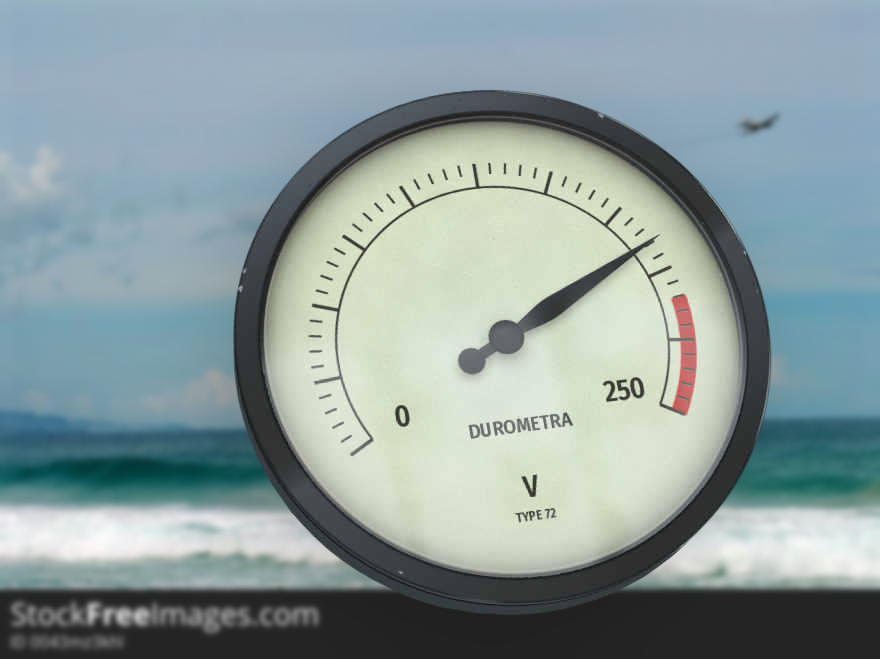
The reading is 190 V
